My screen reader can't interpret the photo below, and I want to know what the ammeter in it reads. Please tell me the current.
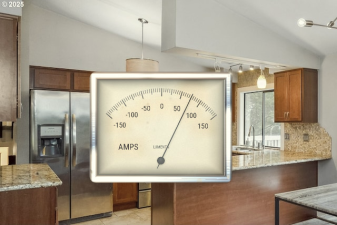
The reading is 75 A
